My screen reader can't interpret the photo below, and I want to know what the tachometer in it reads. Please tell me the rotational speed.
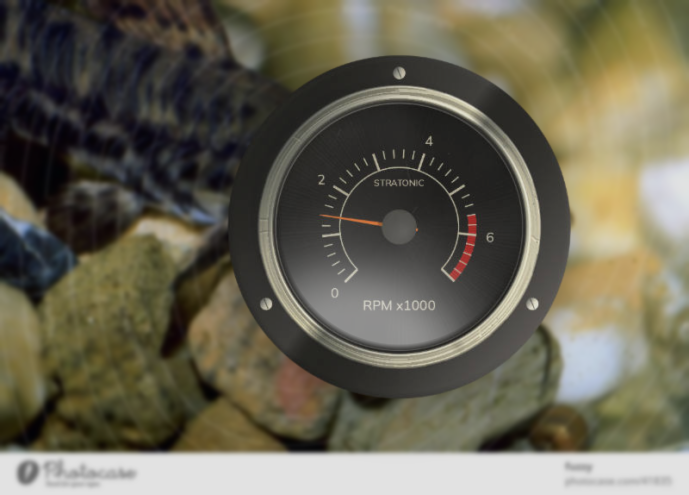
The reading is 1400 rpm
